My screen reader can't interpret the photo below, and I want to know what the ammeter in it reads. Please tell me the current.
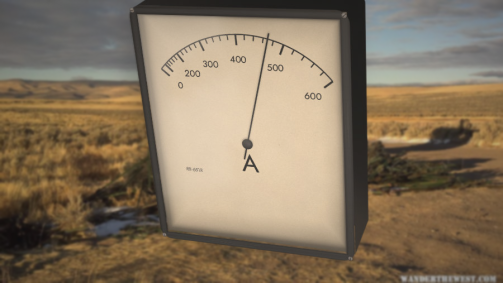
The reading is 470 A
